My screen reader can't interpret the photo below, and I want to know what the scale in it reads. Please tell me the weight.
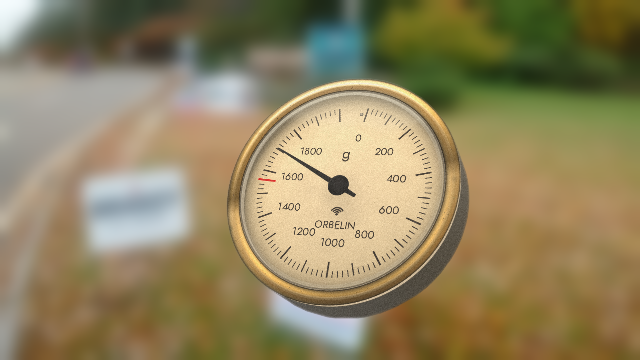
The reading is 1700 g
